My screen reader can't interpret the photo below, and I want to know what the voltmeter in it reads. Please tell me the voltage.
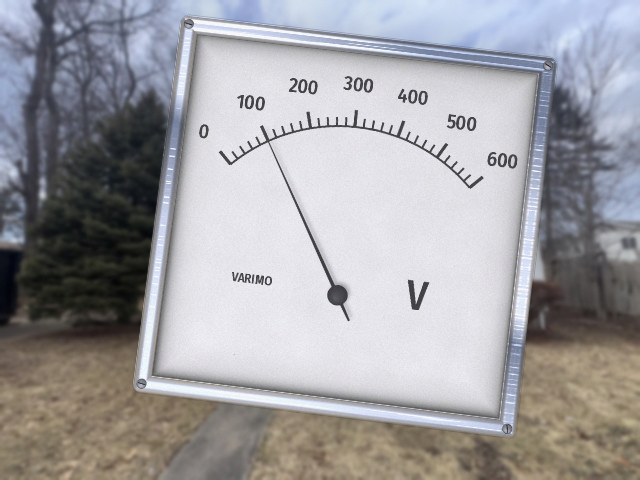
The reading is 100 V
